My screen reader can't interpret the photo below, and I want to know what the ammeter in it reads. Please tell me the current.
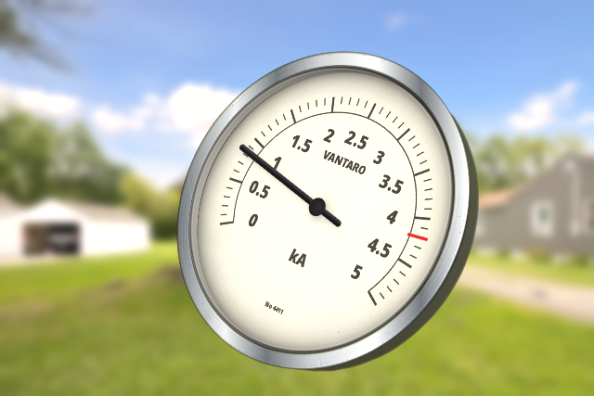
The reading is 0.85 kA
